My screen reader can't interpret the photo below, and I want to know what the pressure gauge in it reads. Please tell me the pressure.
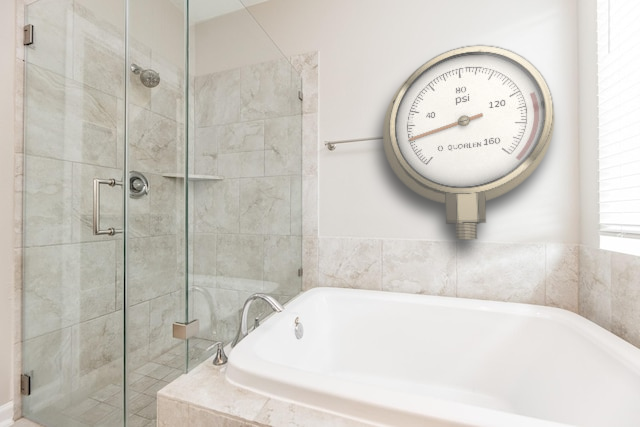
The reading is 20 psi
